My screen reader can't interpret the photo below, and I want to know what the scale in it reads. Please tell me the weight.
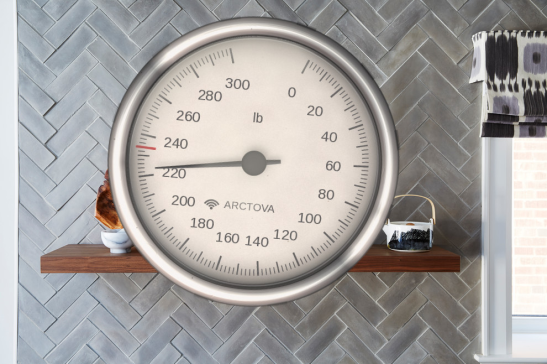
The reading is 224 lb
